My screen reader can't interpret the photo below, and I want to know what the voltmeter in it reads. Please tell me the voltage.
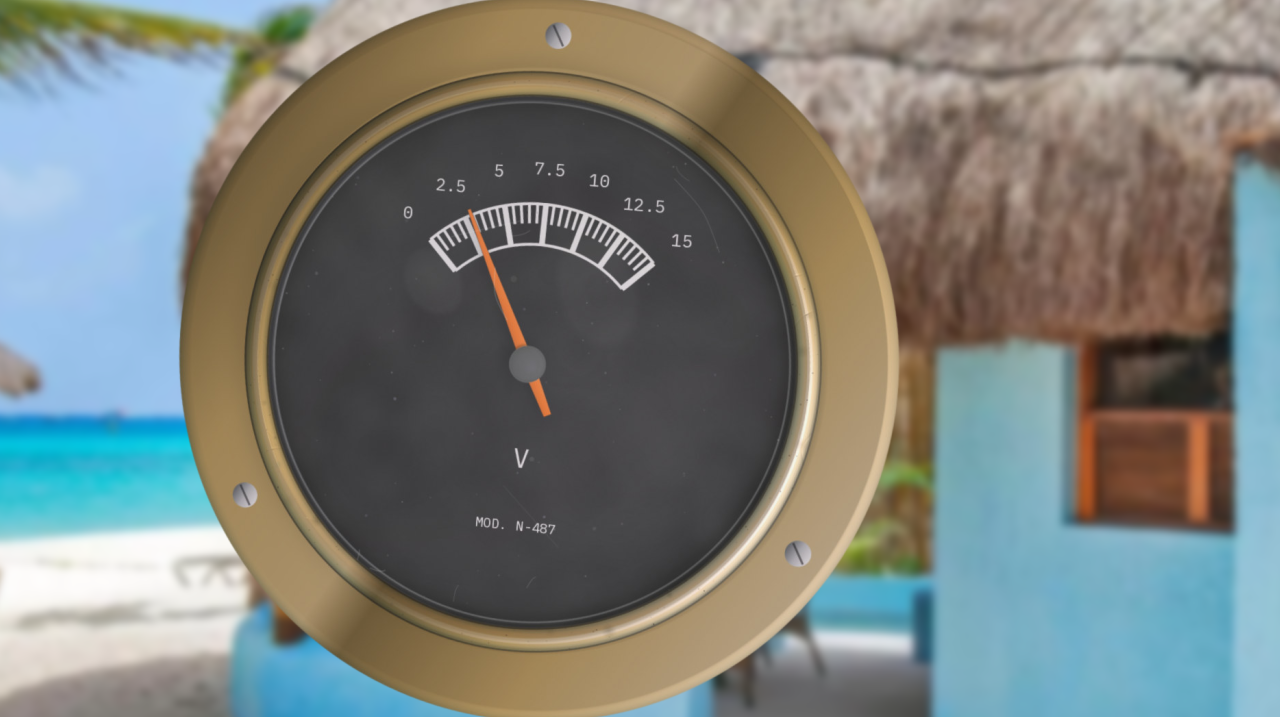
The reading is 3 V
